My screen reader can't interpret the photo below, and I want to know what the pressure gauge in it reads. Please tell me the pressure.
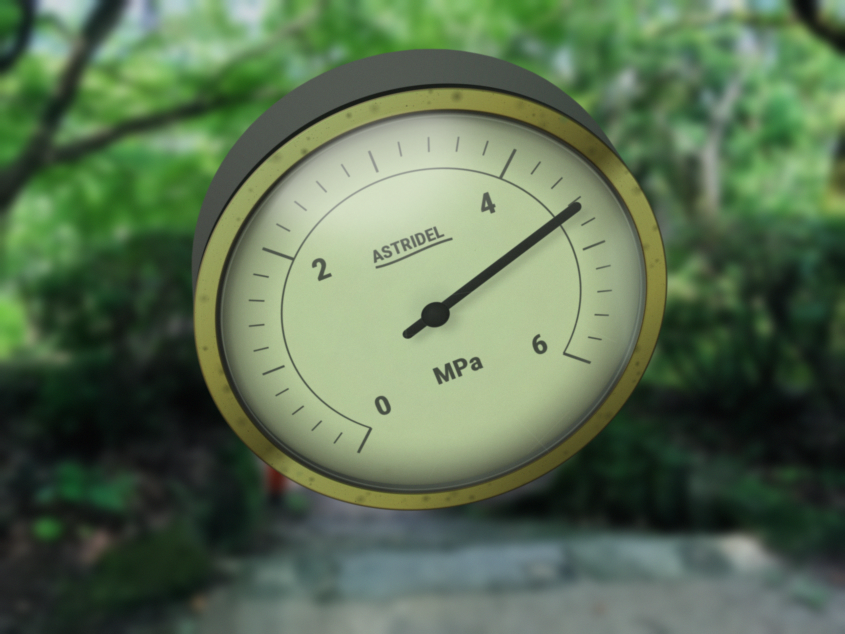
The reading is 4.6 MPa
